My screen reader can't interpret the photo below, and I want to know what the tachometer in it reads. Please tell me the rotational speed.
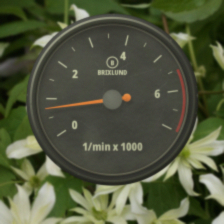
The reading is 750 rpm
